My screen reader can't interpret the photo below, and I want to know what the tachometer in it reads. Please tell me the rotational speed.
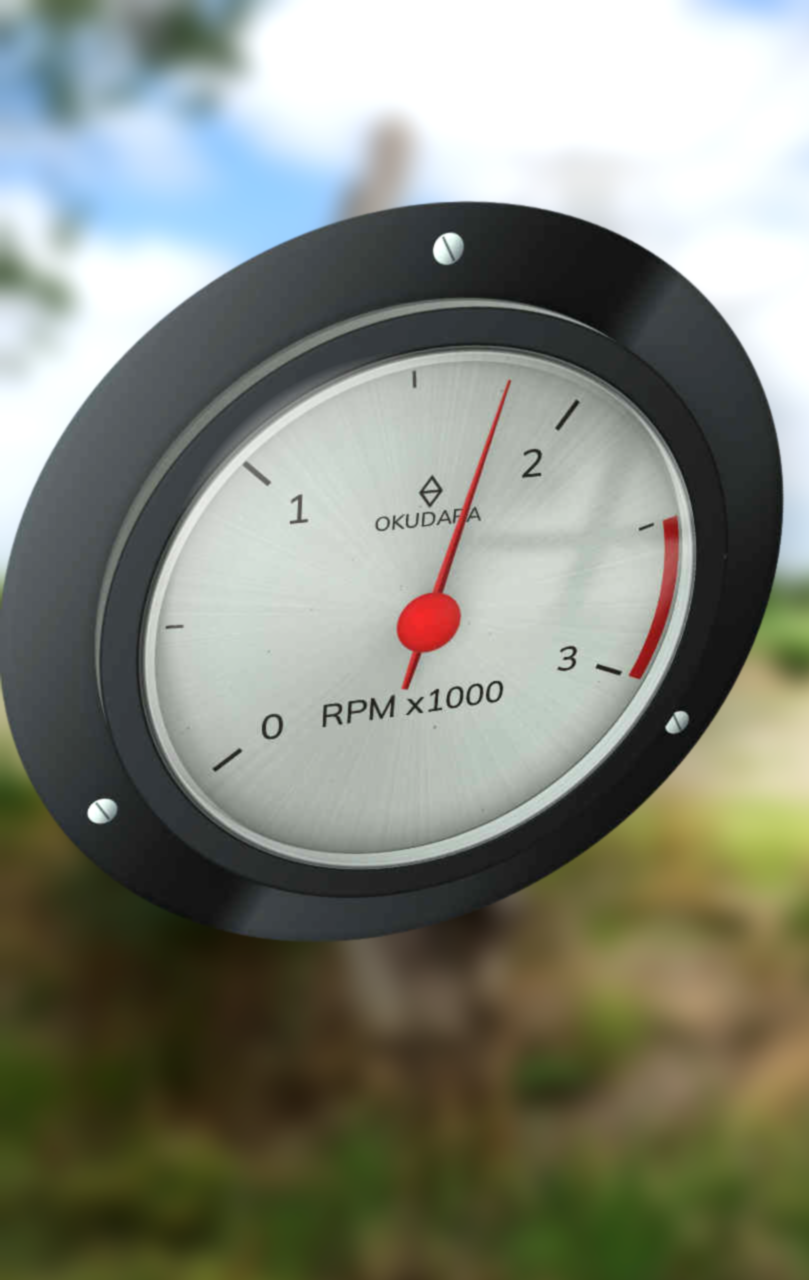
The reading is 1750 rpm
